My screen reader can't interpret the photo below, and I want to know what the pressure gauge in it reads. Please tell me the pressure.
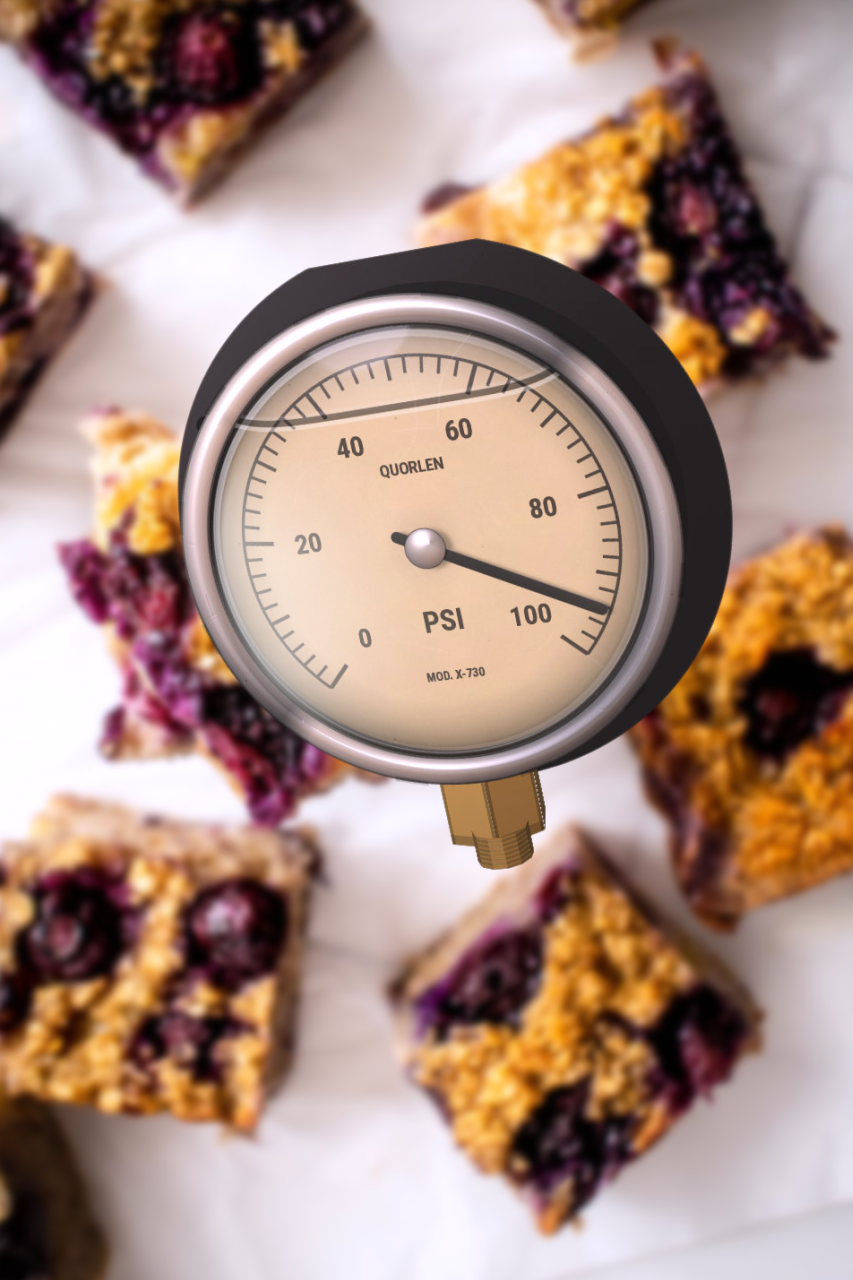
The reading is 94 psi
